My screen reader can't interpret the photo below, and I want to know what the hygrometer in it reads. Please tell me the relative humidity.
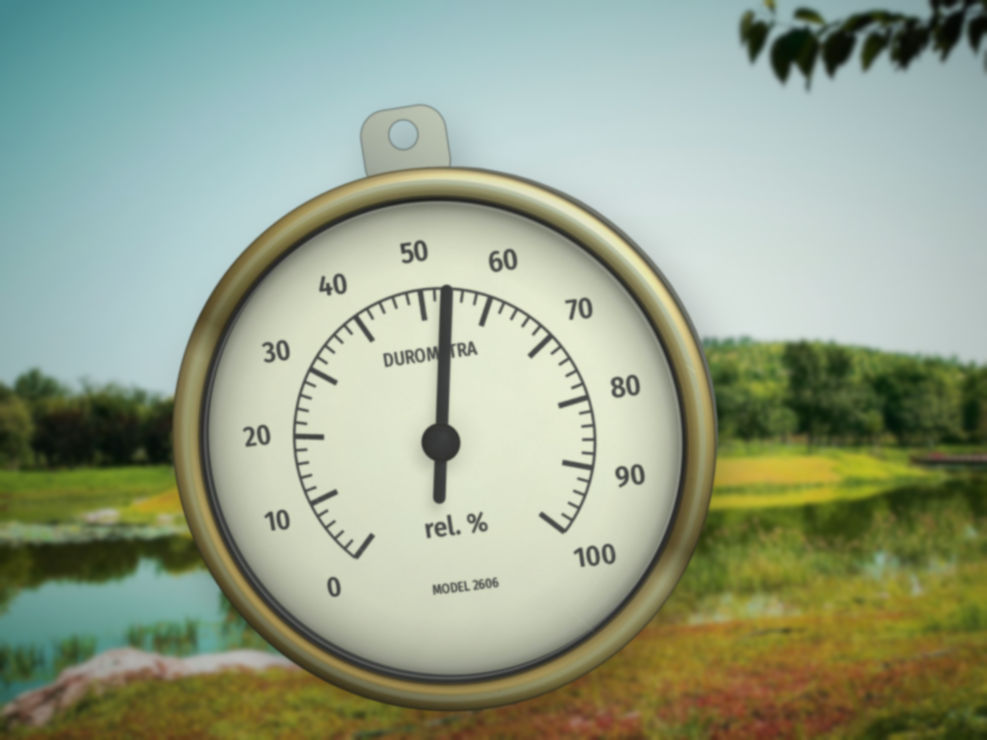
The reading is 54 %
